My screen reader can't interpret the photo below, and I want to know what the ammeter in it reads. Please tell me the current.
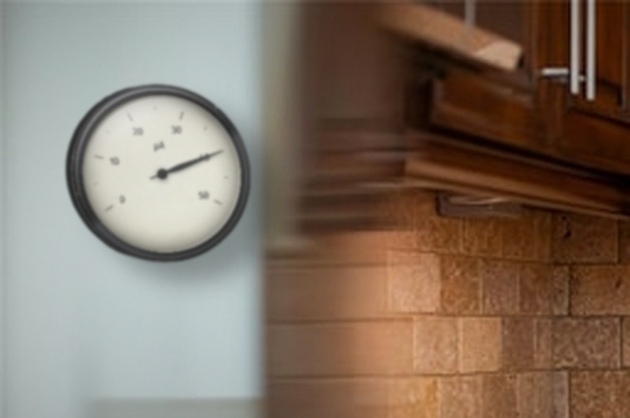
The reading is 40 µA
